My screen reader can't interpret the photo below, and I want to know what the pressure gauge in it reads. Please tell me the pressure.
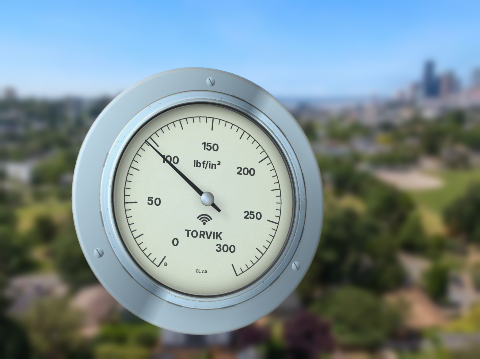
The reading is 95 psi
